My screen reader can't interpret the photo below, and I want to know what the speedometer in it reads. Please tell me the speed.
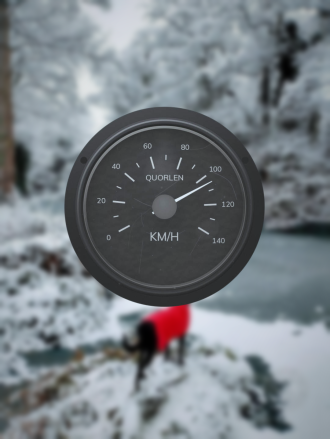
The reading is 105 km/h
